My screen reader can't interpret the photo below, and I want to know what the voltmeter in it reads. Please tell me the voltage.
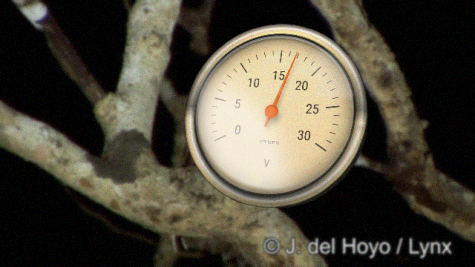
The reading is 17 V
